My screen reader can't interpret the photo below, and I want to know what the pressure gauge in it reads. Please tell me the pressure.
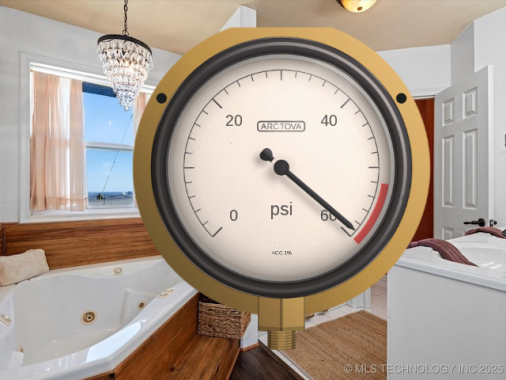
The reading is 59 psi
